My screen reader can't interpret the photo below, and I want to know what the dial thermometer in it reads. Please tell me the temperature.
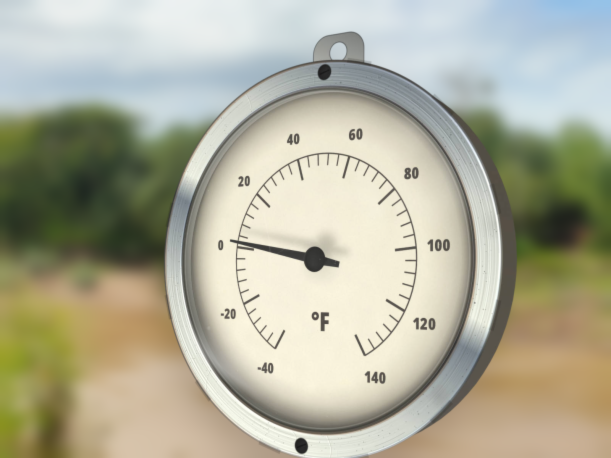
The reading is 2 °F
